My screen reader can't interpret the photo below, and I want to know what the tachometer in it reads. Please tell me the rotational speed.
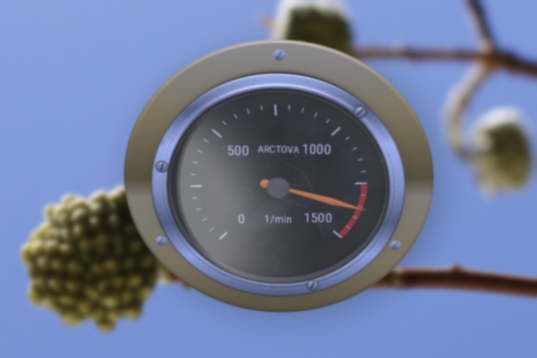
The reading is 1350 rpm
